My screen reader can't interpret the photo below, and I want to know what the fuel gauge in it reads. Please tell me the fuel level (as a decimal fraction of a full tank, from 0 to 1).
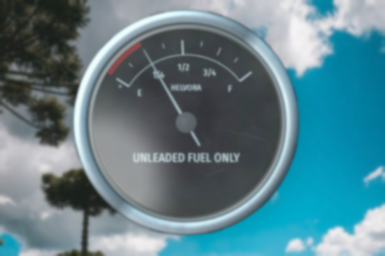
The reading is 0.25
